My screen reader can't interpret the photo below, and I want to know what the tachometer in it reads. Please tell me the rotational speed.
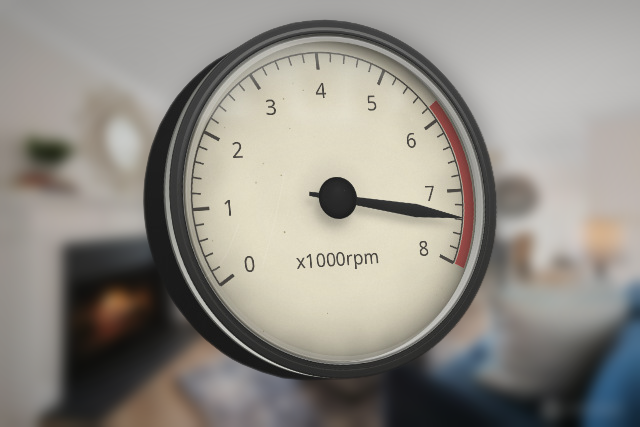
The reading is 7400 rpm
